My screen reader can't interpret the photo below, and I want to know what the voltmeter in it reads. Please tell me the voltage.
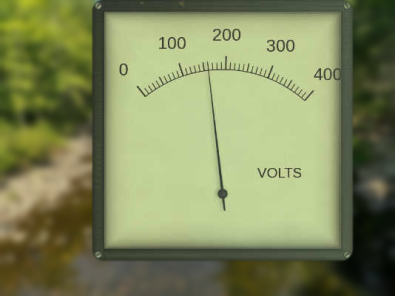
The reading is 160 V
